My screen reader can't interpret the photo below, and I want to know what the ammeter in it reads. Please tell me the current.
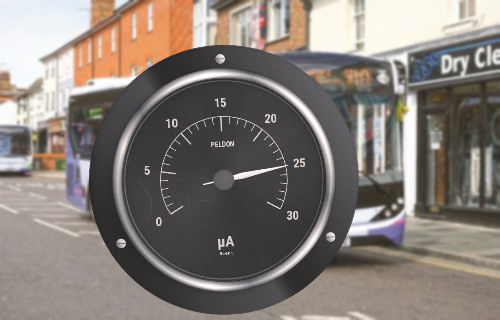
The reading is 25 µA
